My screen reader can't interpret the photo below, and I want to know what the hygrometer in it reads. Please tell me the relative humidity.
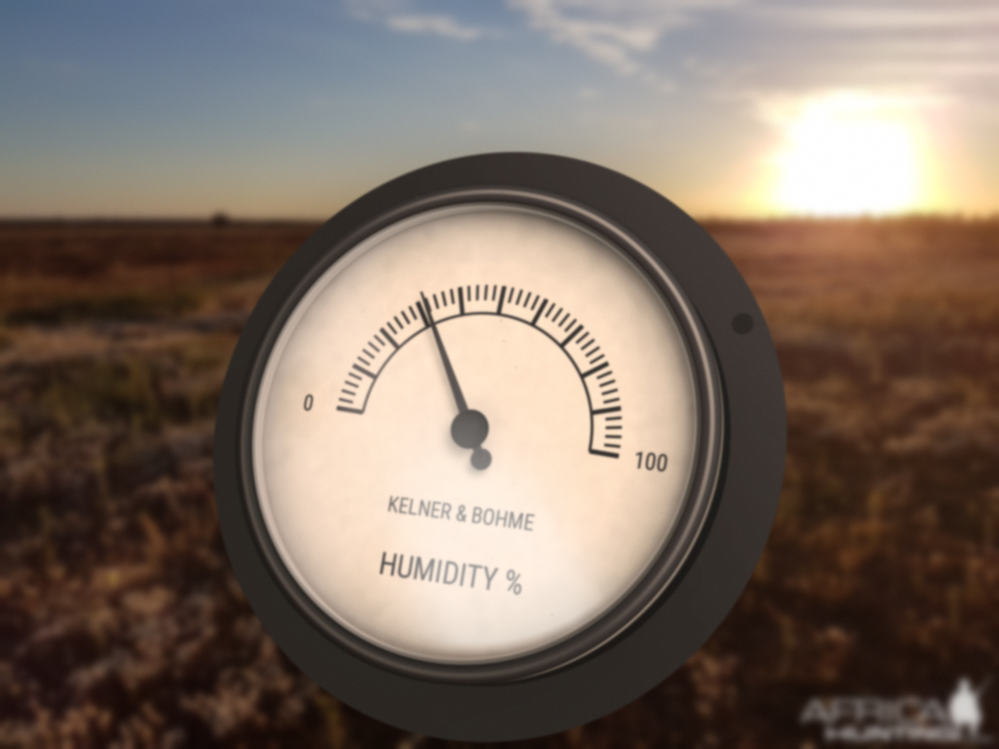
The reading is 32 %
